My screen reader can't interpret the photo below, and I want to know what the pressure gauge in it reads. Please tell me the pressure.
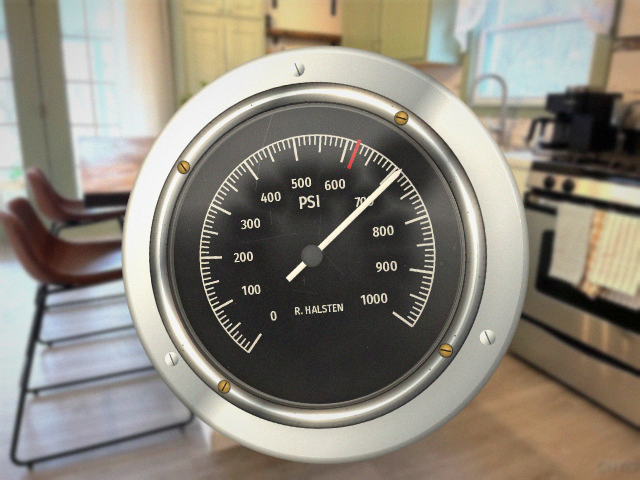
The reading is 710 psi
